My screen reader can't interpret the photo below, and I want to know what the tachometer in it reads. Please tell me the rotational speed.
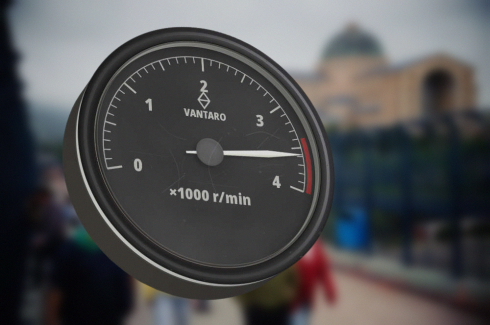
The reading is 3600 rpm
